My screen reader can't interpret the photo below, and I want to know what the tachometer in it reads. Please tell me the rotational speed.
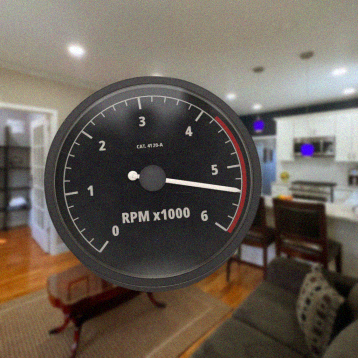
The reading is 5400 rpm
